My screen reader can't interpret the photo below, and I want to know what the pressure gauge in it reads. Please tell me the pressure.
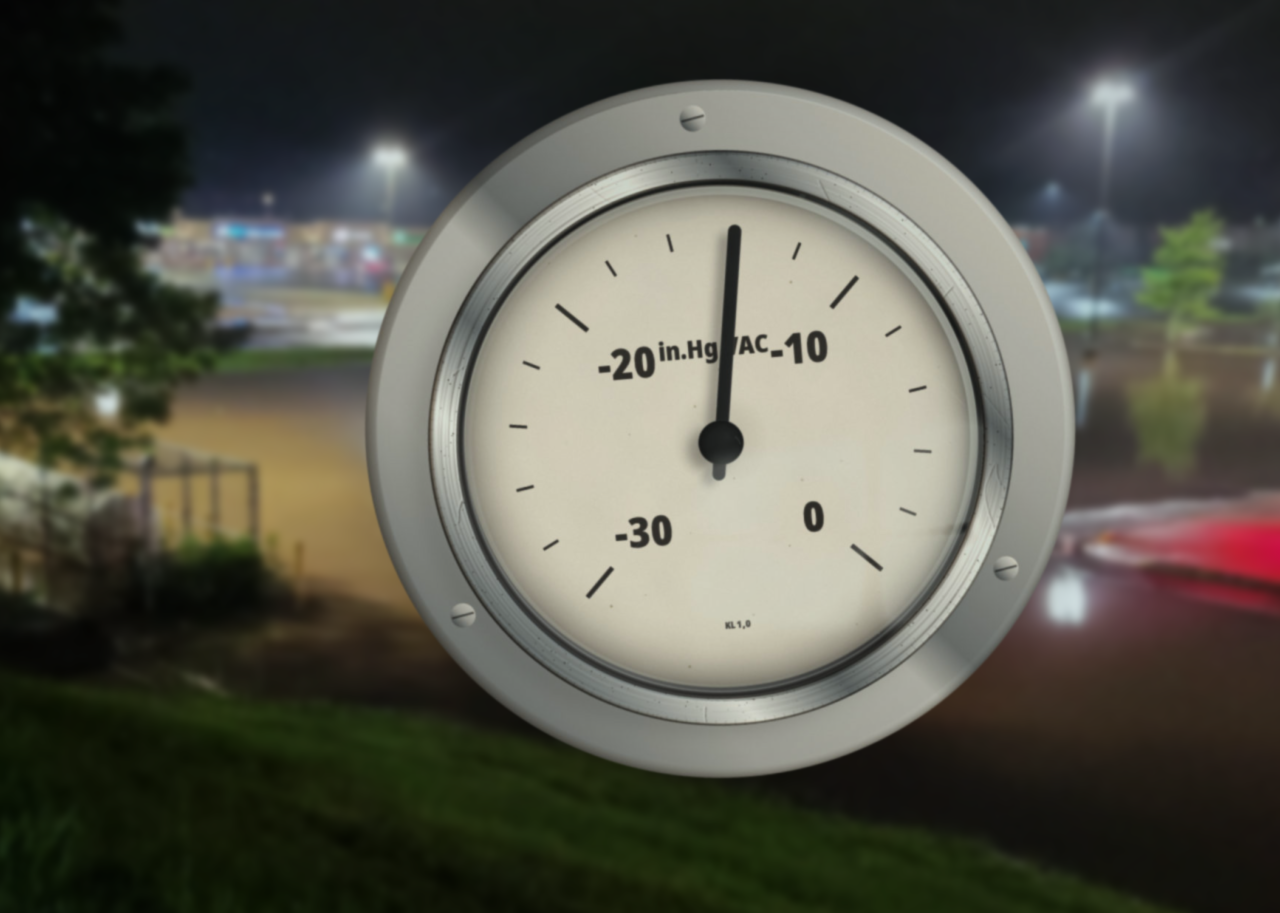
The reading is -14 inHg
